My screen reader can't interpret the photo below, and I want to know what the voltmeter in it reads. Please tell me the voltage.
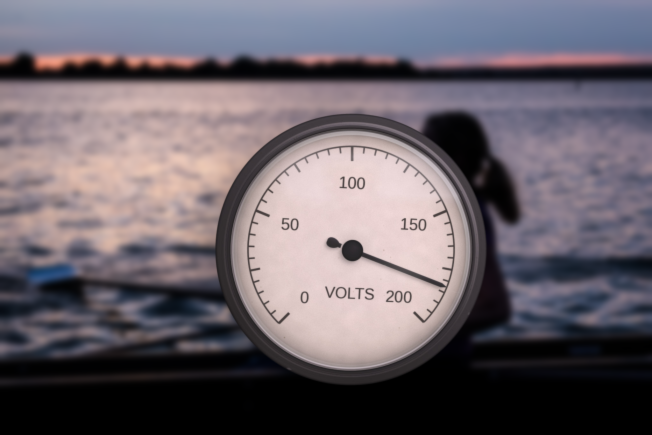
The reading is 182.5 V
